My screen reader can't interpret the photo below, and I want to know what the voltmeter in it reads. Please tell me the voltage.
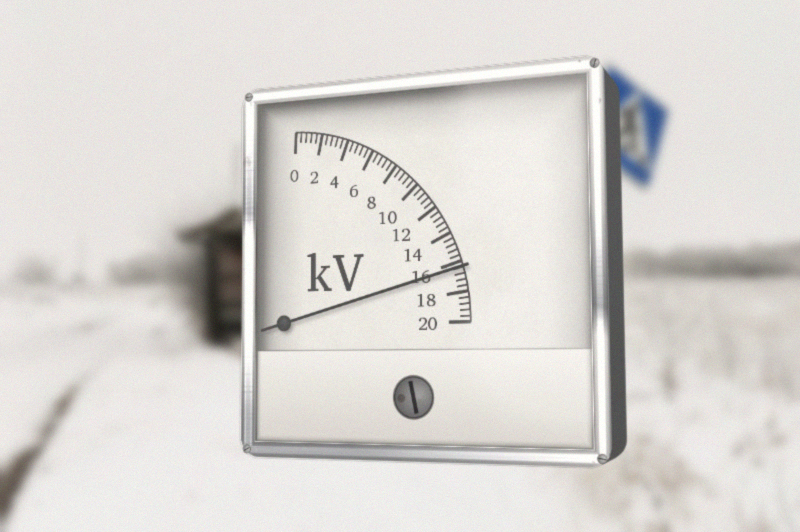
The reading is 16.4 kV
